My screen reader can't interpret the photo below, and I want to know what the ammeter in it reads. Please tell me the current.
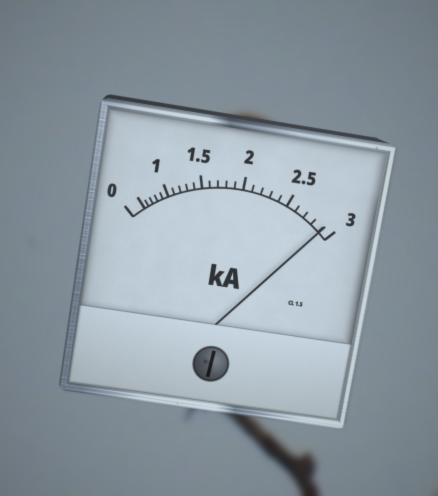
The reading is 2.9 kA
